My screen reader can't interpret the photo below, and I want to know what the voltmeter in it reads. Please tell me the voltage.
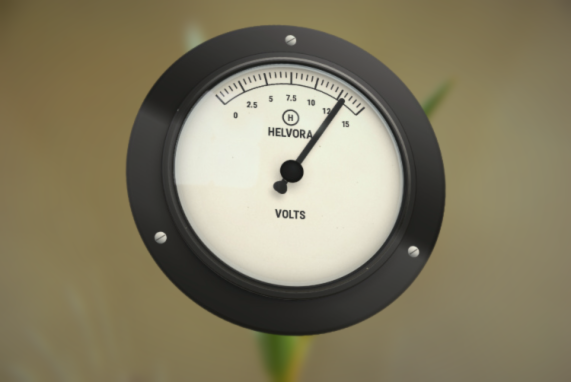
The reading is 13 V
